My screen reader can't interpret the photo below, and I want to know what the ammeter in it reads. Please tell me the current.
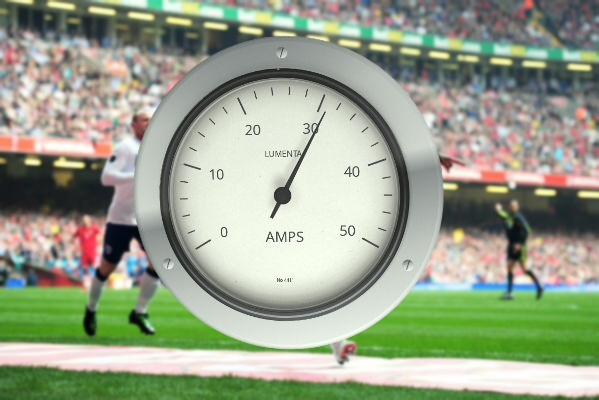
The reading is 31 A
